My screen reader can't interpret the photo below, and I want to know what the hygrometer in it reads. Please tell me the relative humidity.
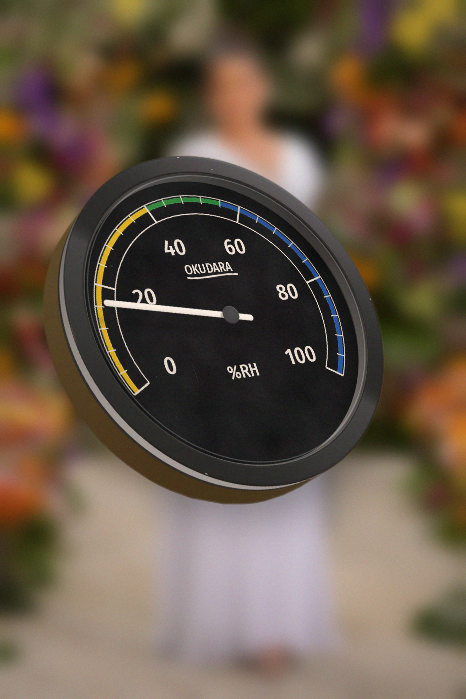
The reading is 16 %
